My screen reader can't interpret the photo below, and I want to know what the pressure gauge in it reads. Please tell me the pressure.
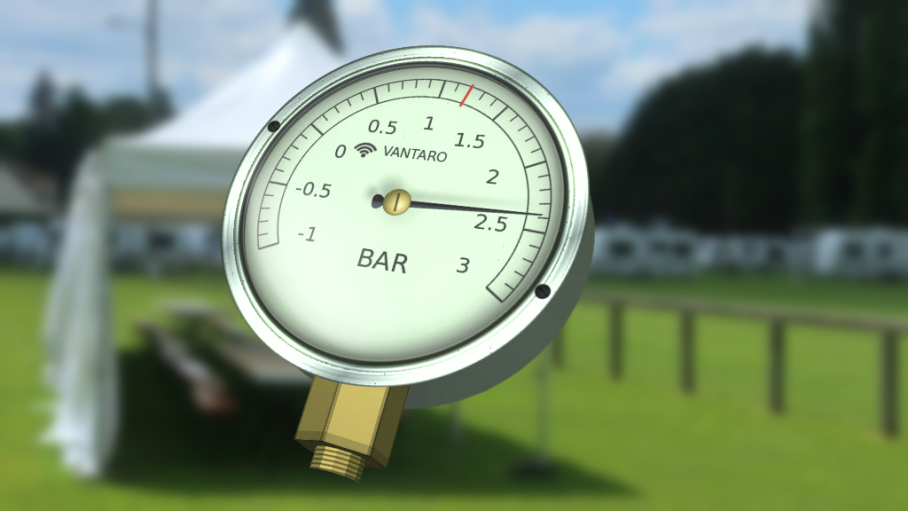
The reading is 2.4 bar
